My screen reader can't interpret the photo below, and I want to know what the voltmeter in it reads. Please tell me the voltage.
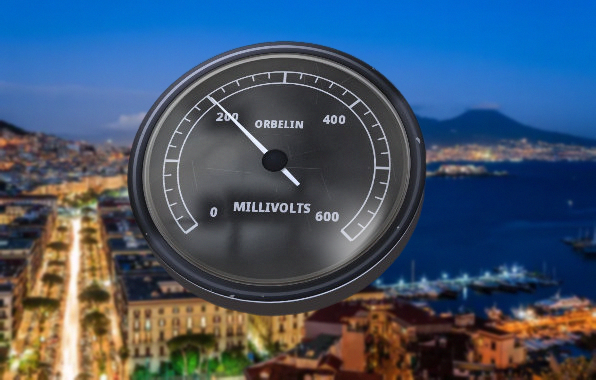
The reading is 200 mV
